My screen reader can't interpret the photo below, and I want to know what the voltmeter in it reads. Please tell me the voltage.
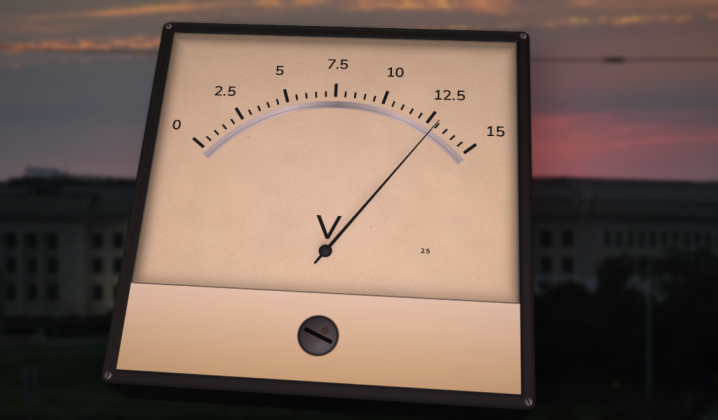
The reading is 13 V
